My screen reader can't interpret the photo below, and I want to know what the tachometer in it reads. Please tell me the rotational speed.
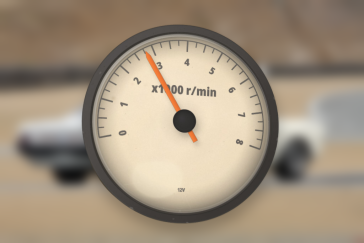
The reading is 2750 rpm
